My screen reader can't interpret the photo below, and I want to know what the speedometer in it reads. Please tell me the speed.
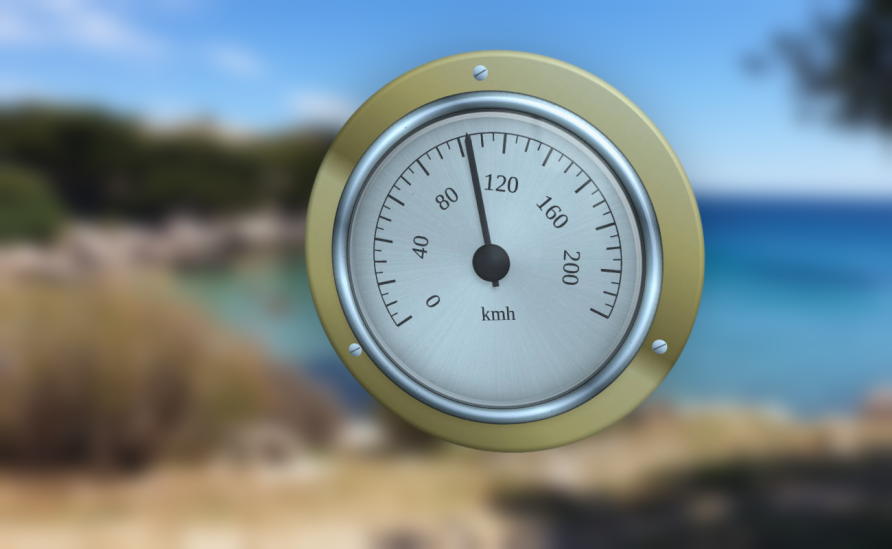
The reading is 105 km/h
